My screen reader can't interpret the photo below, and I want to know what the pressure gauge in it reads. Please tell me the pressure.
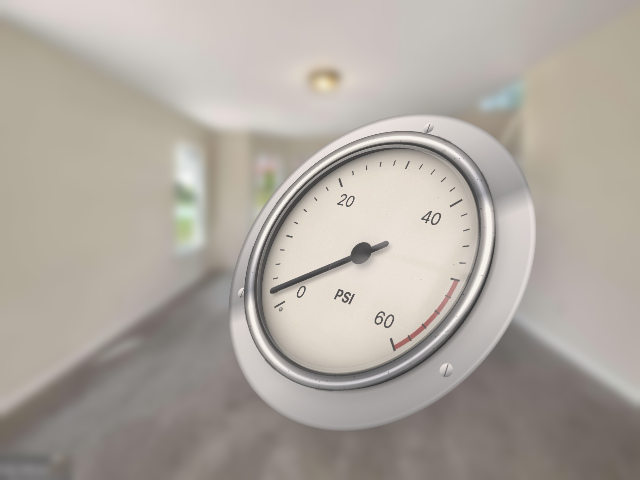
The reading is 2 psi
